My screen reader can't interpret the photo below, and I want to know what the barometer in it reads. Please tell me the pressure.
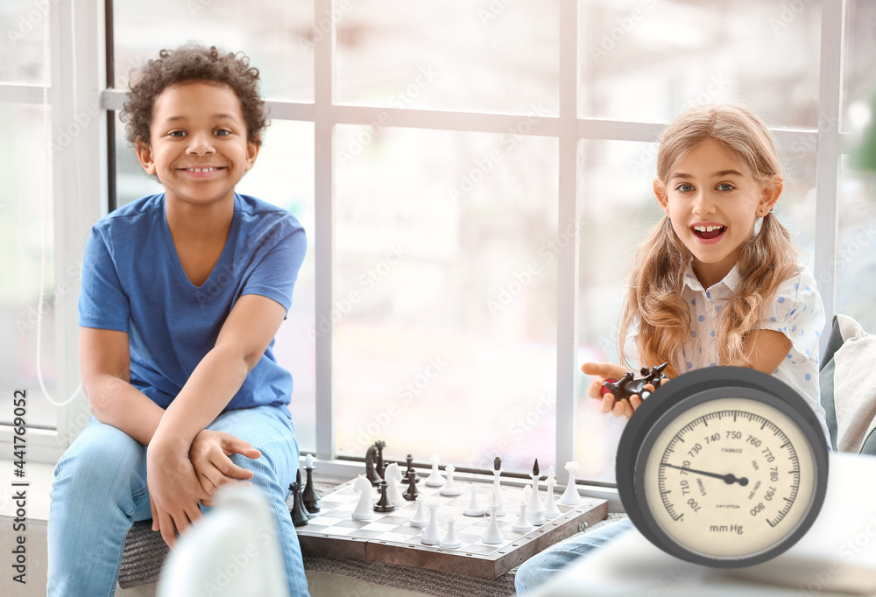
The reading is 720 mmHg
